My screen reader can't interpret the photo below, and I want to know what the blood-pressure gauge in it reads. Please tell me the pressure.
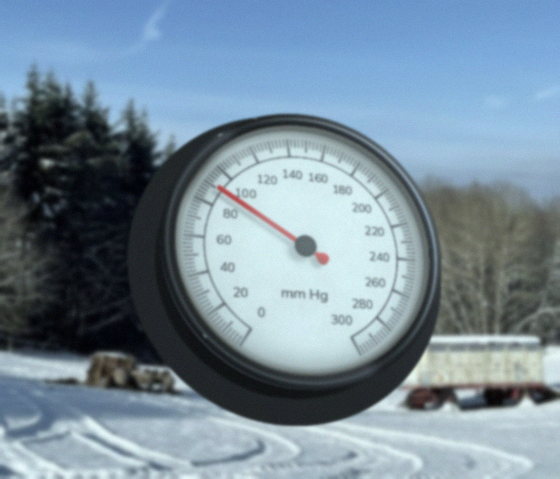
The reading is 90 mmHg
